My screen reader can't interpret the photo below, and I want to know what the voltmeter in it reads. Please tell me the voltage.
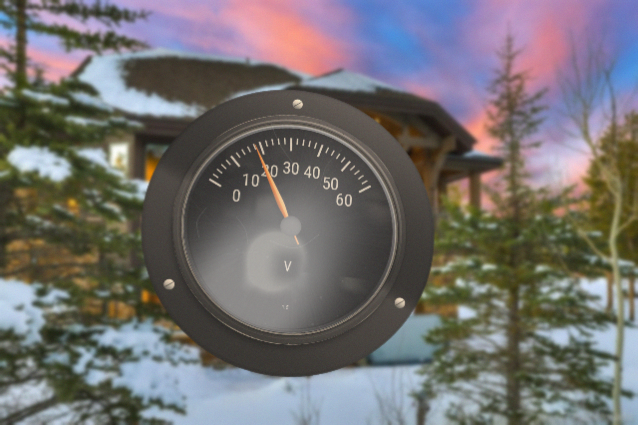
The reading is 18 V
